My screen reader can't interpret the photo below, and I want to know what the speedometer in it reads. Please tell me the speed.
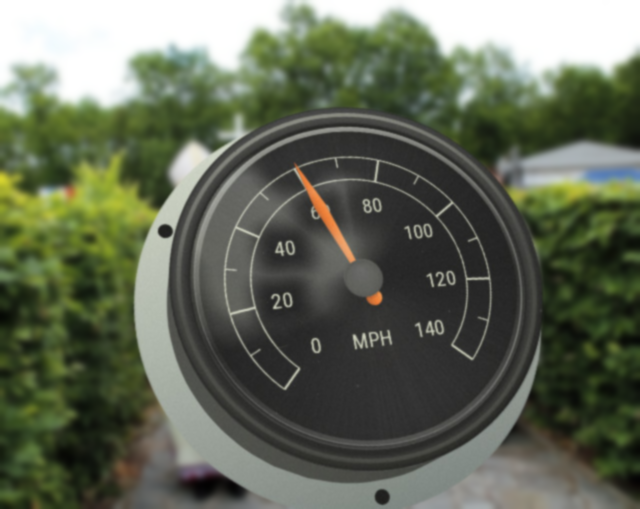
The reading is 60 mph
